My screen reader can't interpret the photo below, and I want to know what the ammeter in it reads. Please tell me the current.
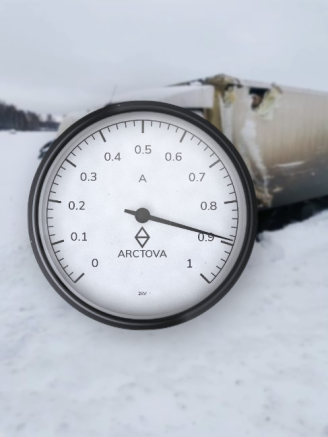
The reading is 0.89 A
